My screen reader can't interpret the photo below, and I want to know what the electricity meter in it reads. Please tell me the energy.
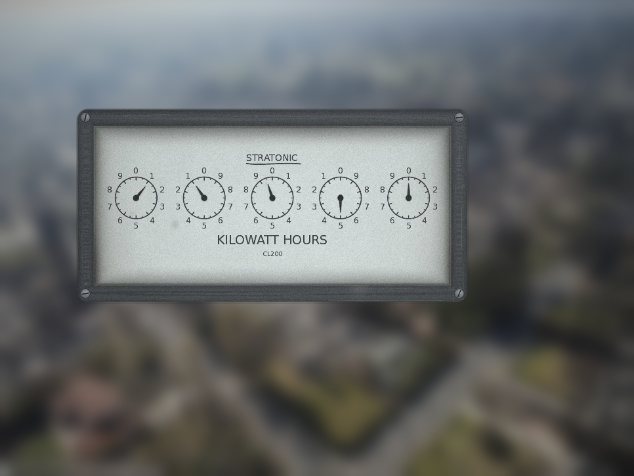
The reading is 10950 kWh
